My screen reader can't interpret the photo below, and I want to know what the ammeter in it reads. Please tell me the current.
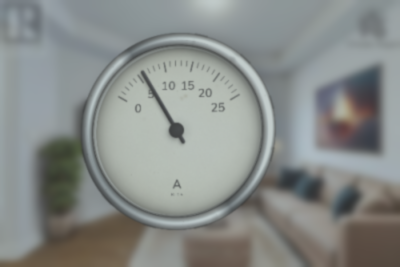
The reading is 6 A
